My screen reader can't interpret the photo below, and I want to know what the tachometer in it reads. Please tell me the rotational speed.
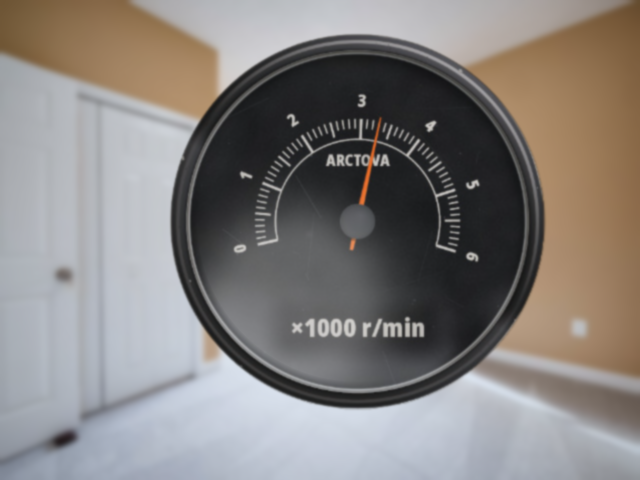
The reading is 3300 rpm
